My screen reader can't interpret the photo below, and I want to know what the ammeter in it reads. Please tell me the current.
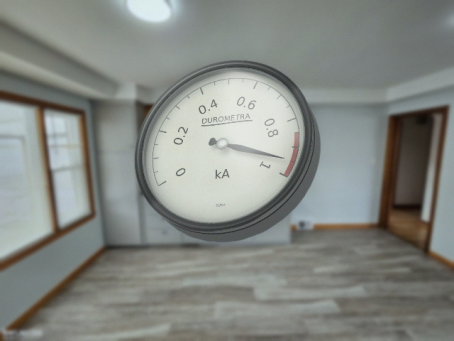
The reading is 0.95 kA
